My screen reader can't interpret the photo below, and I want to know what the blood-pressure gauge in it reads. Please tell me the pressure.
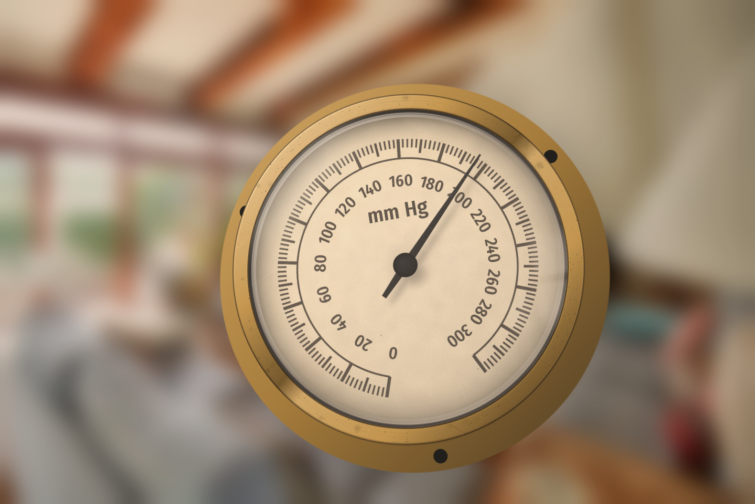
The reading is 196 mmHg
